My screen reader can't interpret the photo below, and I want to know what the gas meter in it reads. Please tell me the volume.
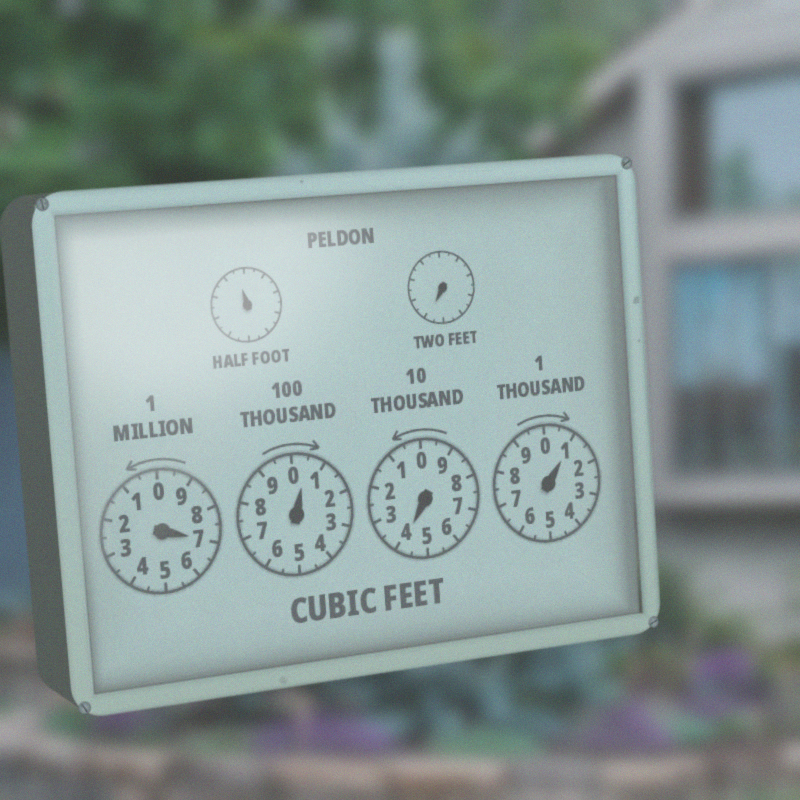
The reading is 704100 ft³
